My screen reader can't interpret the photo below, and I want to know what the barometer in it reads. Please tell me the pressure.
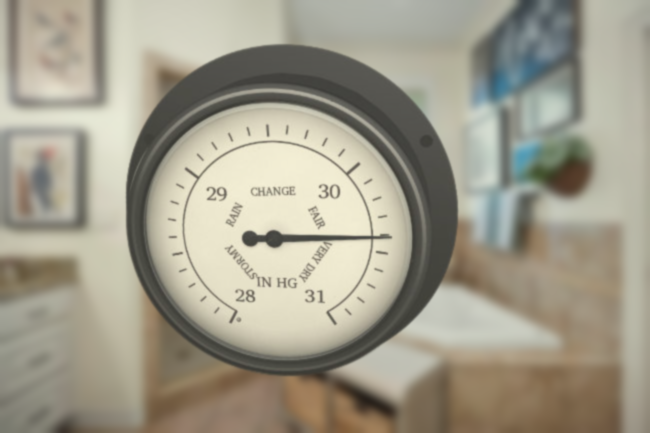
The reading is 30.4 inHg
